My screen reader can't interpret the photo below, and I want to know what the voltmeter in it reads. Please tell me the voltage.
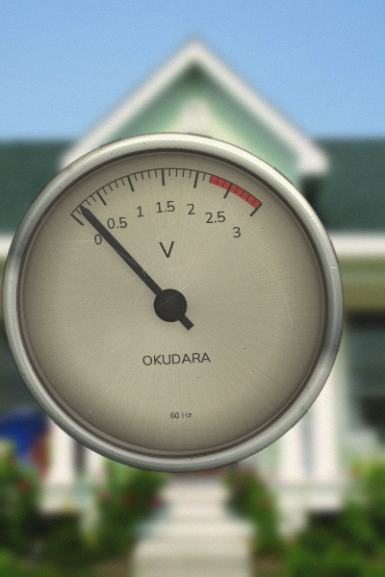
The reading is 0.2 V
